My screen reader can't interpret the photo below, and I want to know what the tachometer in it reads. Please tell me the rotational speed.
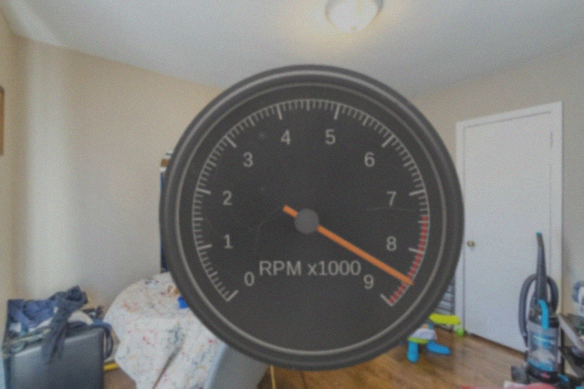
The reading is 8500 rpm
